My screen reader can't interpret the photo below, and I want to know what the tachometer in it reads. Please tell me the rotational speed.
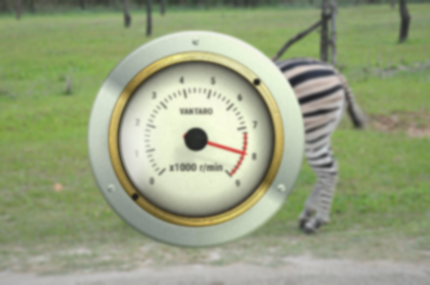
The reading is 8000 rpm
